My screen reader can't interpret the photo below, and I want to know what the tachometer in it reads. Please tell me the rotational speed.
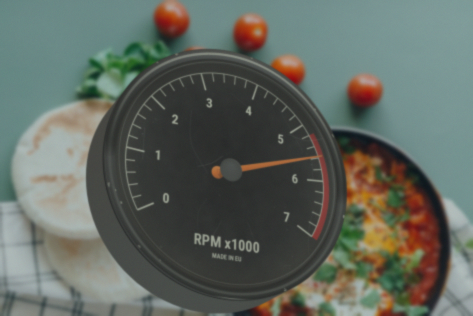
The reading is 5600 rpm
